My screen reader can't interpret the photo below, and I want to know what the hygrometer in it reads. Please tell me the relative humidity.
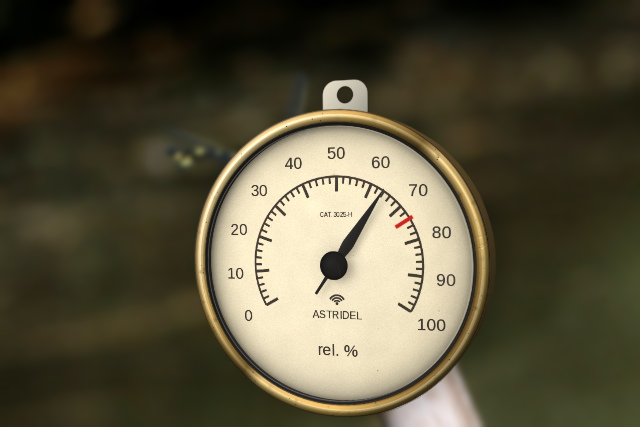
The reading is 64 %
